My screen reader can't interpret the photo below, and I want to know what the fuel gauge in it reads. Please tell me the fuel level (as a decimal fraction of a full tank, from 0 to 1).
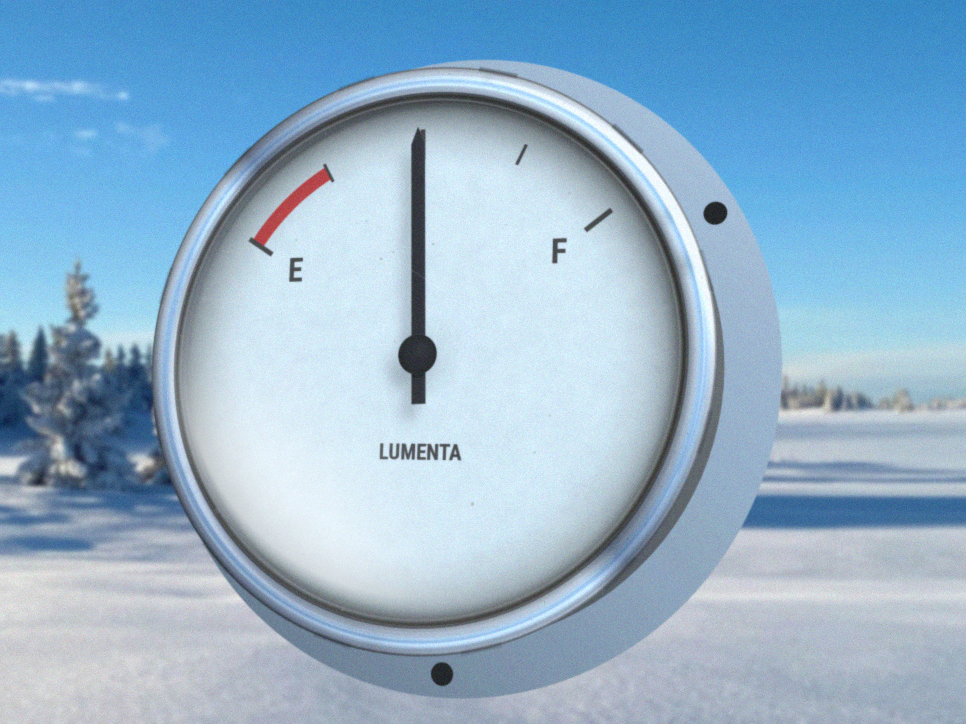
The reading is 0.5
